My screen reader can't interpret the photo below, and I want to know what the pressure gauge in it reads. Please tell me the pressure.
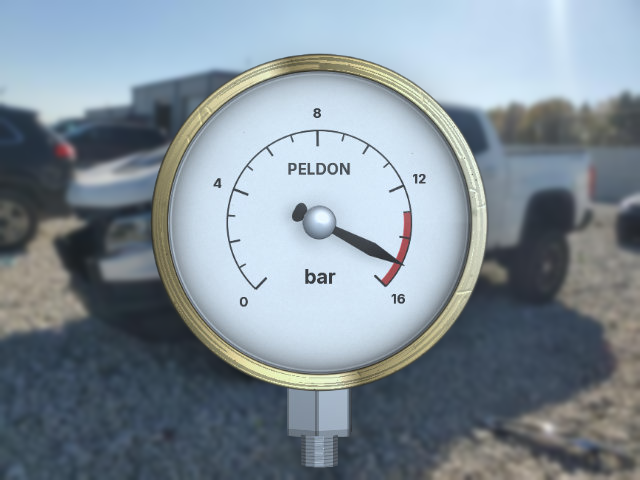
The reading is 15 bar
